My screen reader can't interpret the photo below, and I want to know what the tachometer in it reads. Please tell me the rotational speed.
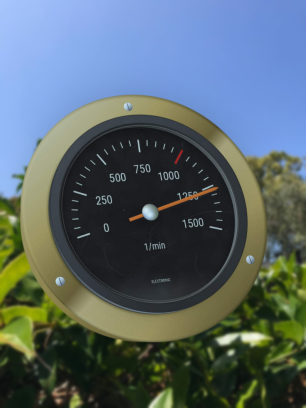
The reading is 1275 rpm
